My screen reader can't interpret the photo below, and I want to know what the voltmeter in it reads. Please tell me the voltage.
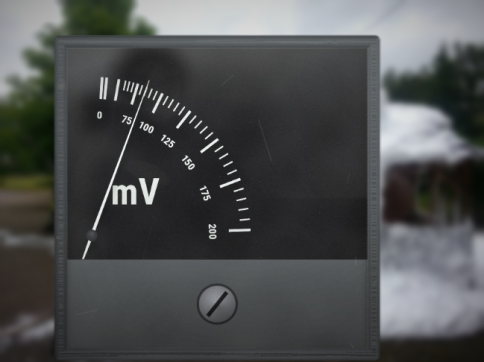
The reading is 85 mV
